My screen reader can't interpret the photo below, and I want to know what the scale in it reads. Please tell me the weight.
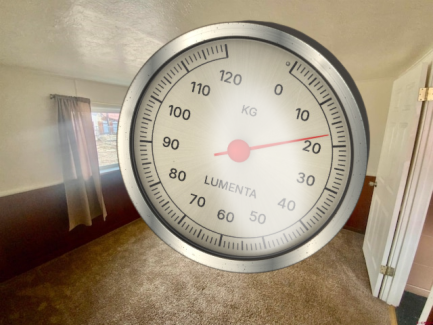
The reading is 17 kg
